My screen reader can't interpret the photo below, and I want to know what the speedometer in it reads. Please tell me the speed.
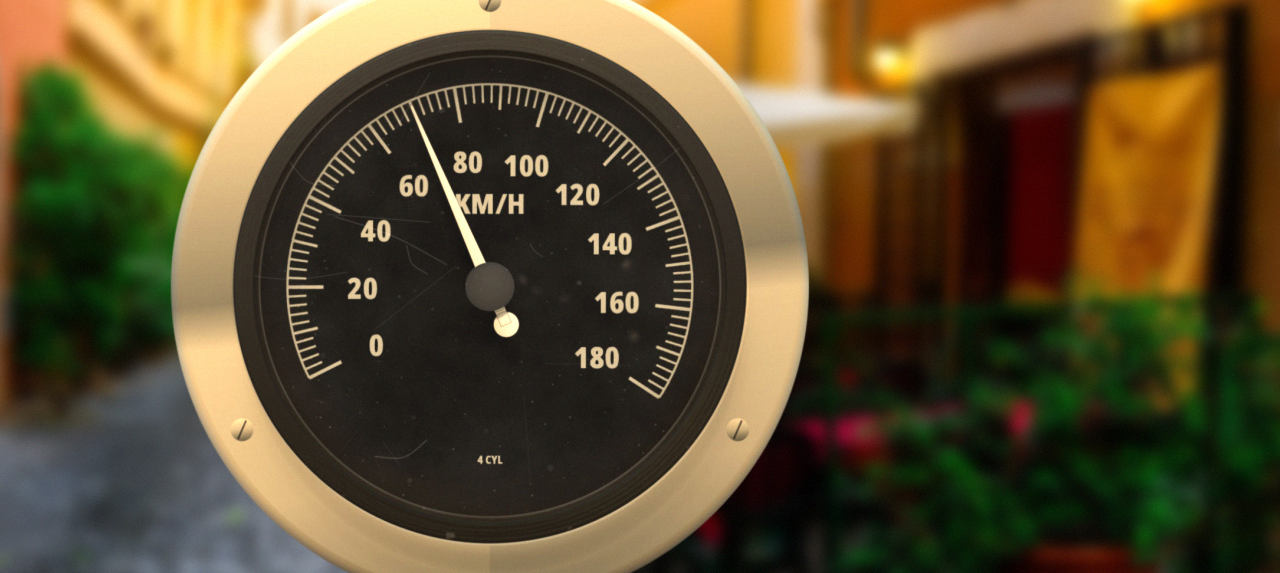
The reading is 70 km/h
